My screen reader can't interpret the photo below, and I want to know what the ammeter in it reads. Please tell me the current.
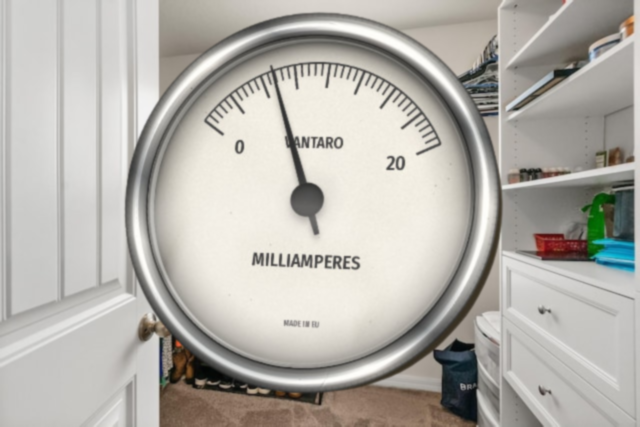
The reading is 6 mA
